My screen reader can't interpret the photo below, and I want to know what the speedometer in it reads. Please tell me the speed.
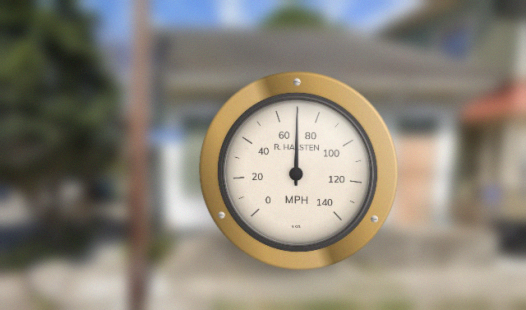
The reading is 70 mph
